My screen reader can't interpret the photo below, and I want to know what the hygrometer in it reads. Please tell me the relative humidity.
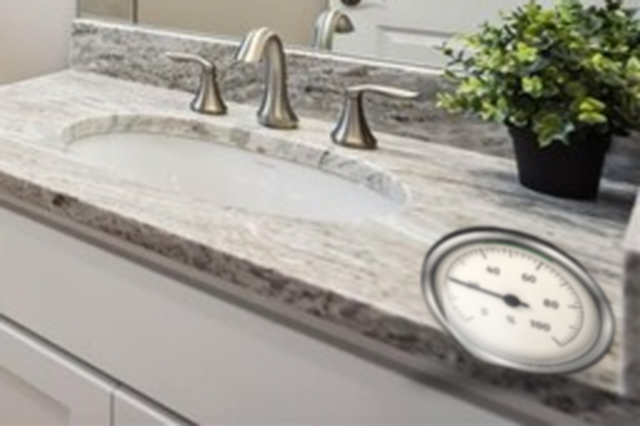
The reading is 20 %
